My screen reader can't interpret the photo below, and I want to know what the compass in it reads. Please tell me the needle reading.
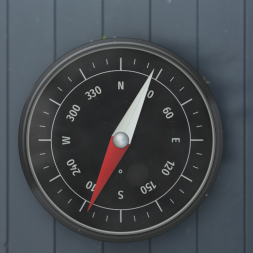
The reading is 205 °
